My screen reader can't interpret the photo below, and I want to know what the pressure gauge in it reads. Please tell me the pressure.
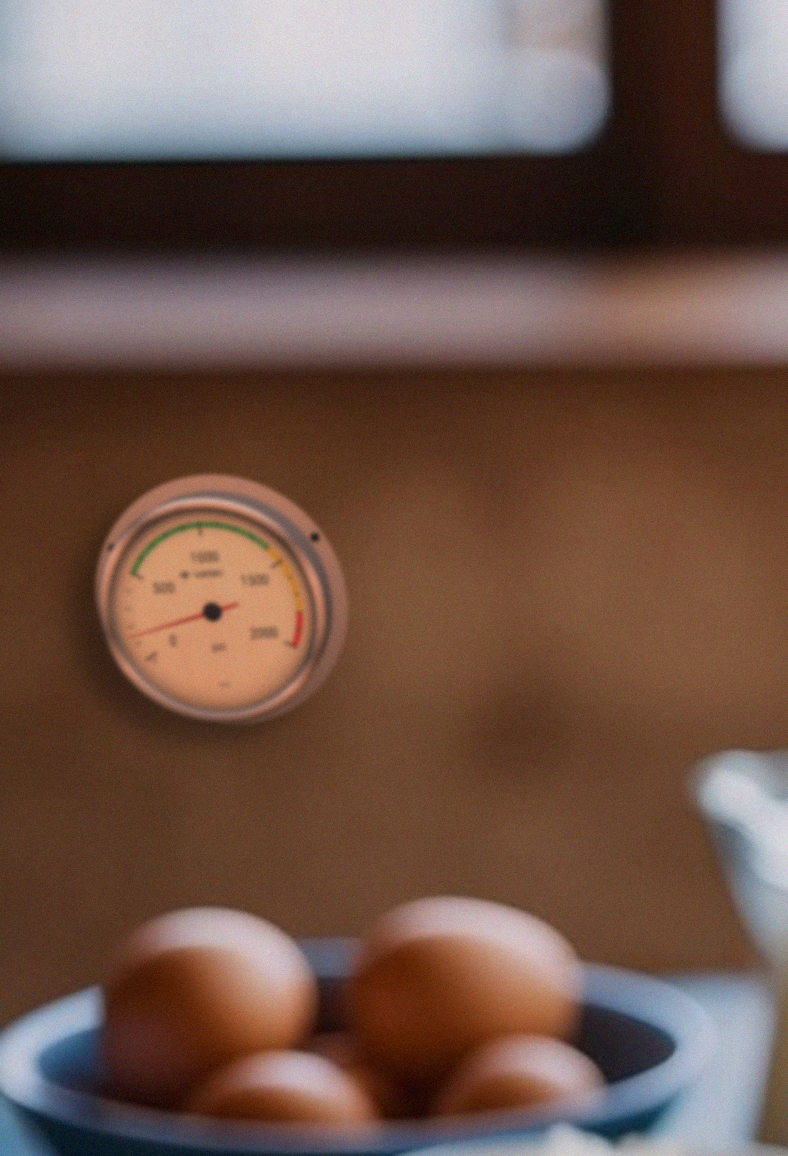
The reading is 150 psi
